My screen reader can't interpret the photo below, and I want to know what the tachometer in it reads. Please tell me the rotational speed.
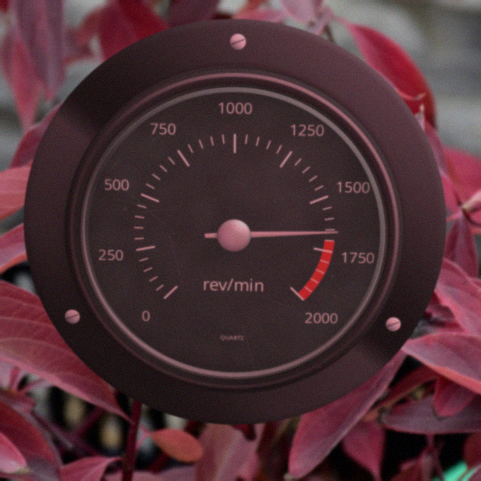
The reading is 1650 rpm
